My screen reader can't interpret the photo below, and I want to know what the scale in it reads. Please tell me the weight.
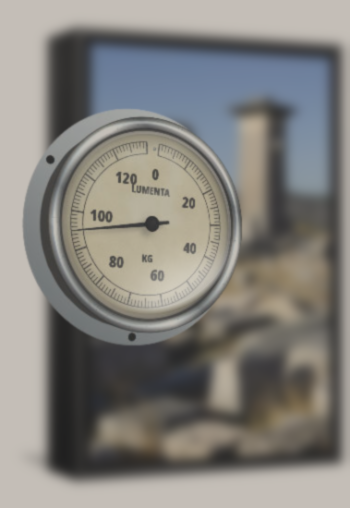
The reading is 95 kg
